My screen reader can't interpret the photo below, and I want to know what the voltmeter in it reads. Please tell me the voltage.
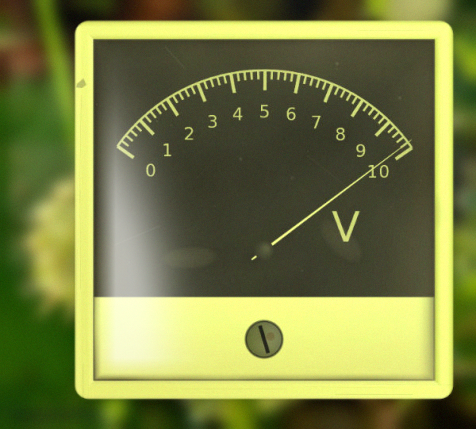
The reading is 9.8 V
